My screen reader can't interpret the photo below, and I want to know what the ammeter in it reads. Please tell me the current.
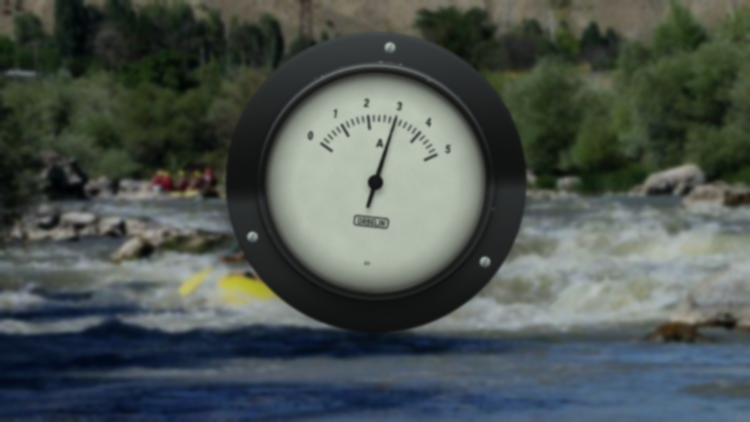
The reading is 3 A
